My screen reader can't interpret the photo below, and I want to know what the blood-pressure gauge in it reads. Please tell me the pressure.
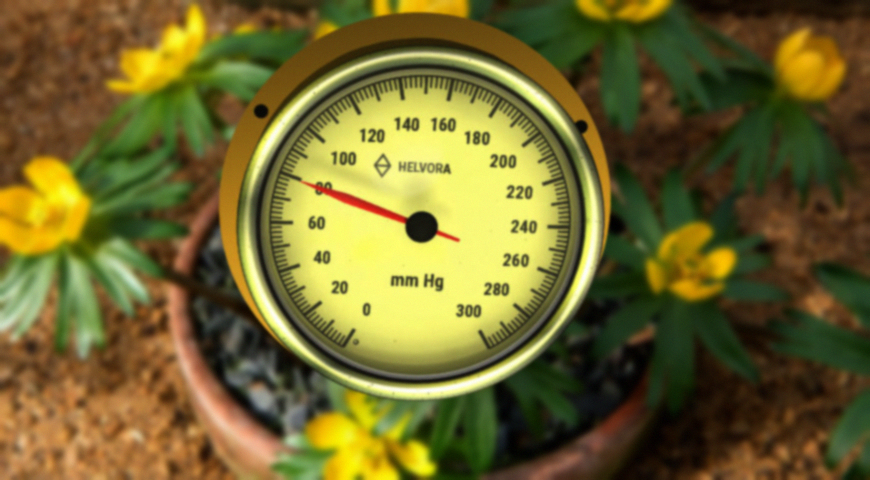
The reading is 80 mmHg
